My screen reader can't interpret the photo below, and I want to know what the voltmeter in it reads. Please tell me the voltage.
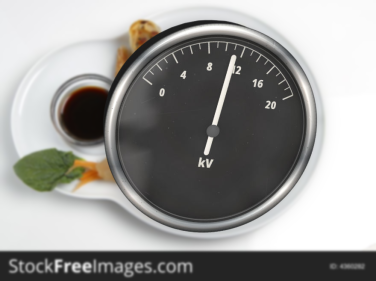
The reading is 11 kV
